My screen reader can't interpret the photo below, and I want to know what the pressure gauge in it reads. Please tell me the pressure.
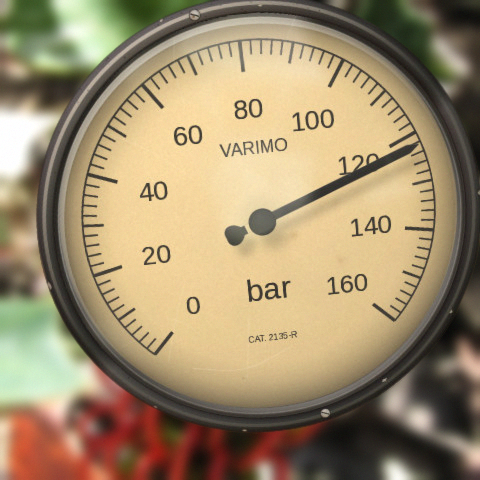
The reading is 122 bar
